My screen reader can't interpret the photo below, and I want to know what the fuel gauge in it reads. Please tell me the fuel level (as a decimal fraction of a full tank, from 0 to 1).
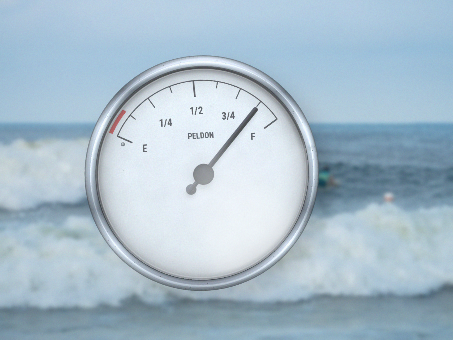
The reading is 0.875
